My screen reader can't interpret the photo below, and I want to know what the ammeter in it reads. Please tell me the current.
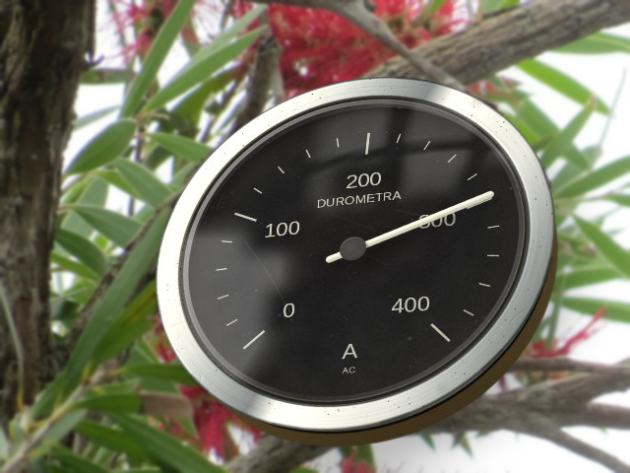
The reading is 300 A
